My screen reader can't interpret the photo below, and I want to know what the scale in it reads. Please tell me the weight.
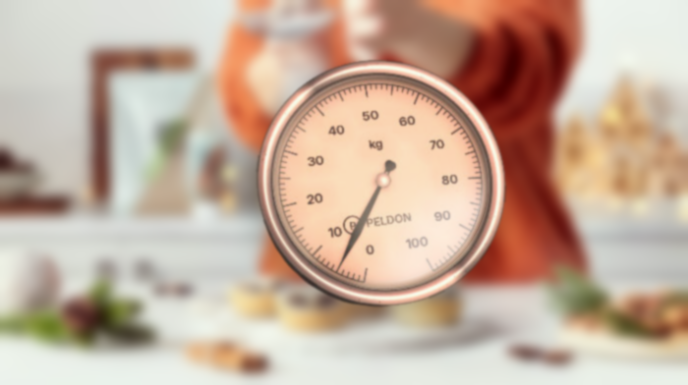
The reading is 5 kg
